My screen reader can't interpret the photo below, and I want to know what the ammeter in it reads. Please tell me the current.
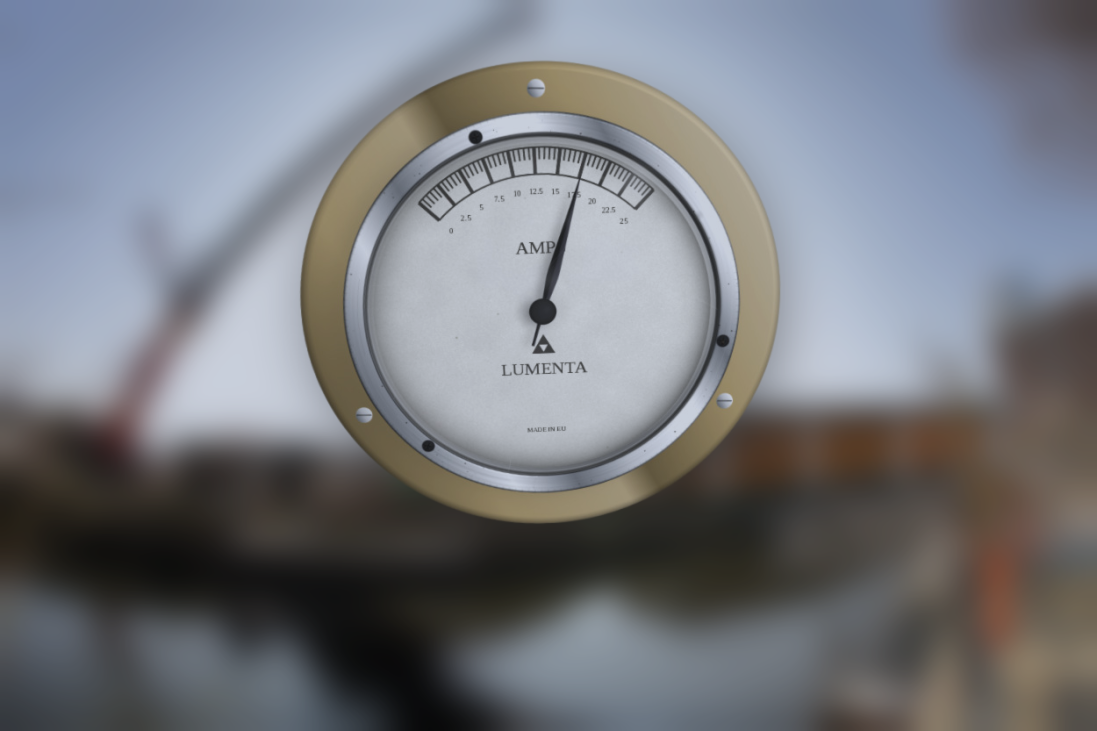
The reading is 17.5 A
